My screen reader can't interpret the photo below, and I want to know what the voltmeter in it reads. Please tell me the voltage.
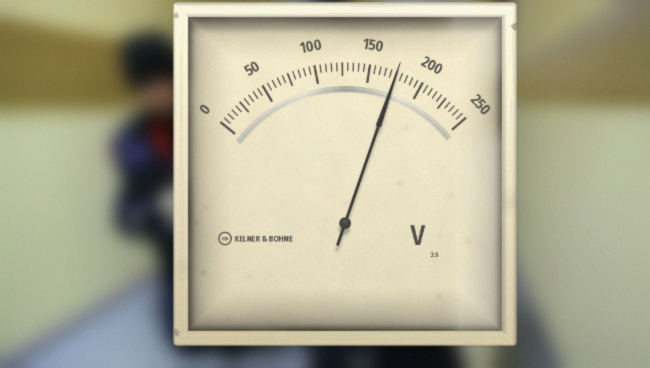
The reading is 175 V
